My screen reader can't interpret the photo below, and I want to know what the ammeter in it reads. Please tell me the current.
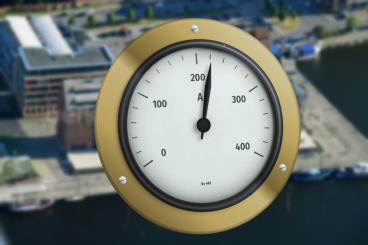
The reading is 220 A
